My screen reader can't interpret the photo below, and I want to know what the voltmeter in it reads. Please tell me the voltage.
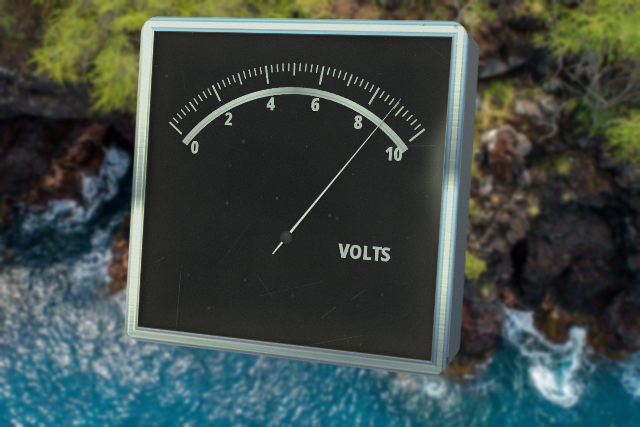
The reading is 8.8 V
